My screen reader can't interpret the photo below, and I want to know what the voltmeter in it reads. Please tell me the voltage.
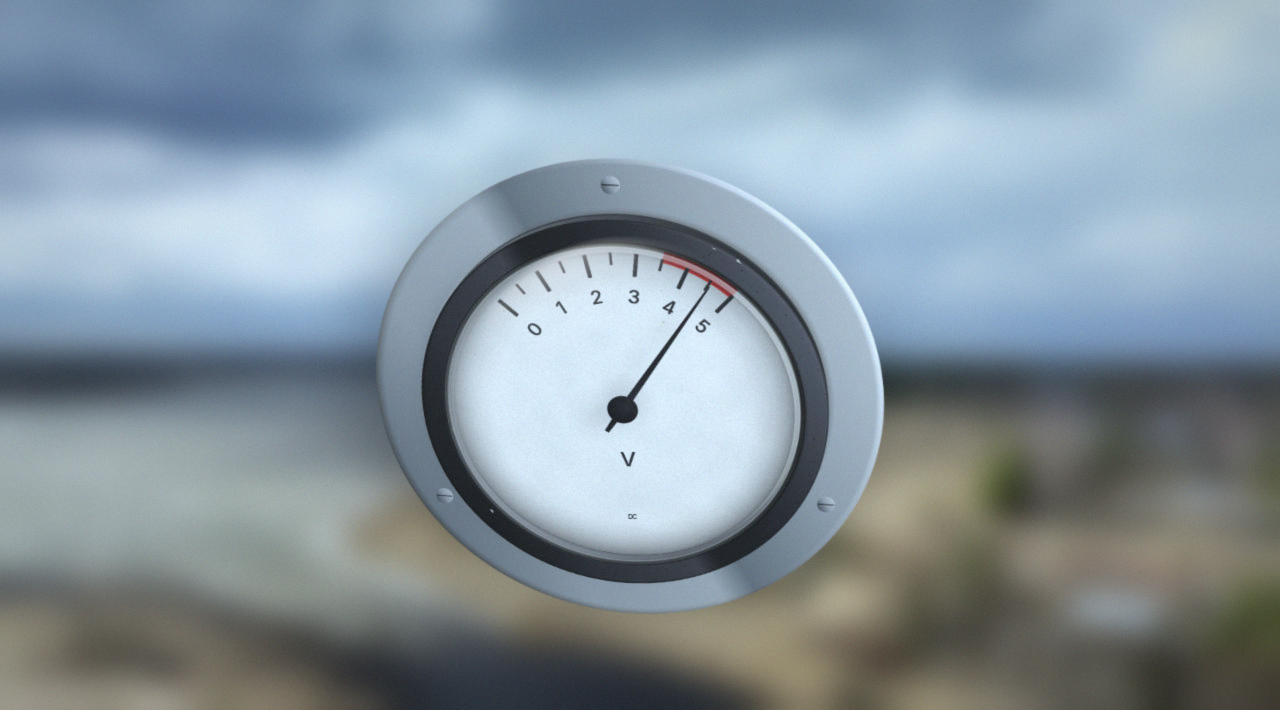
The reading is 4.5 V
